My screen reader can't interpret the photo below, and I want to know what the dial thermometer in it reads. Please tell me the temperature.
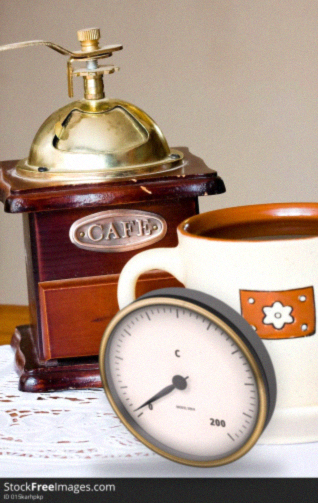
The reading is 4 °C
